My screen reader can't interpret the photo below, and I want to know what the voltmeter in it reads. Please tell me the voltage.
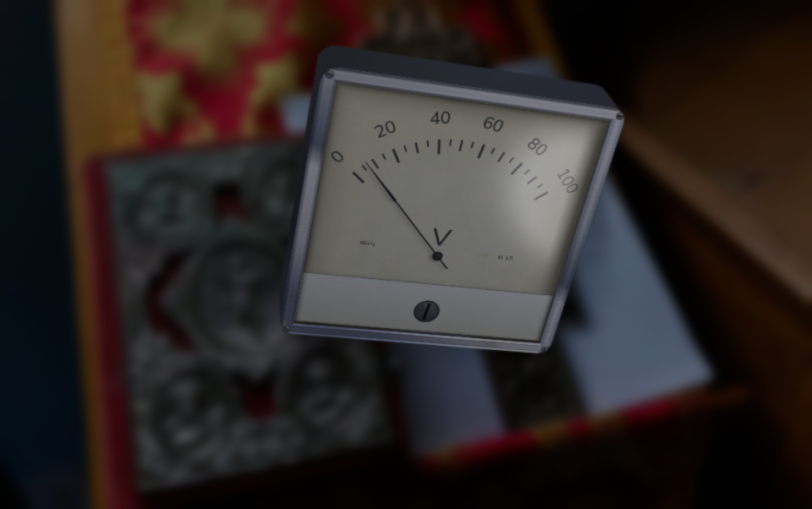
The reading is 7.5 V
